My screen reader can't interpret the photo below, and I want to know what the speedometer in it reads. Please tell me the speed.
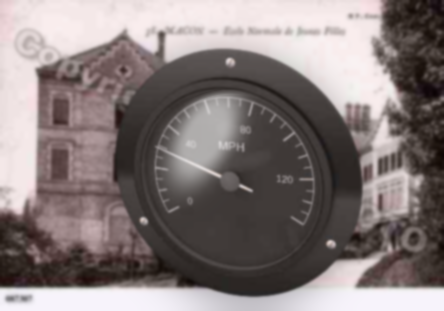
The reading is 30 mph
